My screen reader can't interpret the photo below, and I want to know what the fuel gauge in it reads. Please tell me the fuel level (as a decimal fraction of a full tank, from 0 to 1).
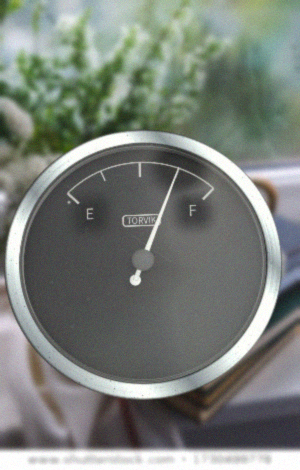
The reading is 0.75
